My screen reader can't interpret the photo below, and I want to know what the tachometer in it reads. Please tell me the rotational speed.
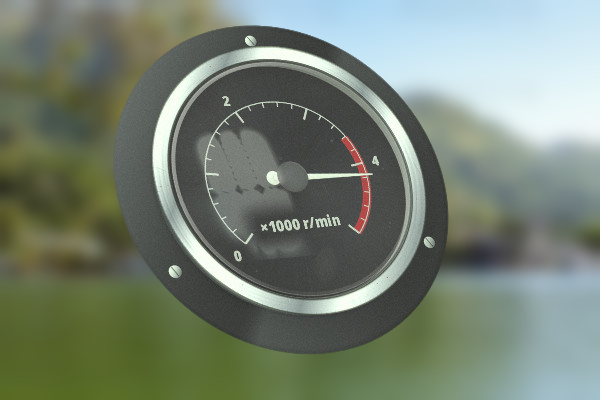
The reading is 4200 rpm
